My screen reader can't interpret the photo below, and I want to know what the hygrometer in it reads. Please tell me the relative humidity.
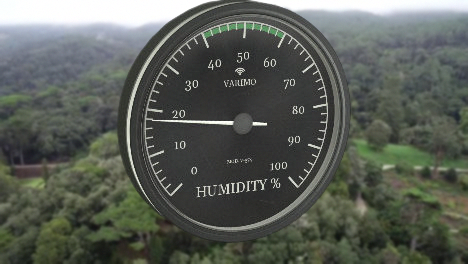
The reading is 18 %
